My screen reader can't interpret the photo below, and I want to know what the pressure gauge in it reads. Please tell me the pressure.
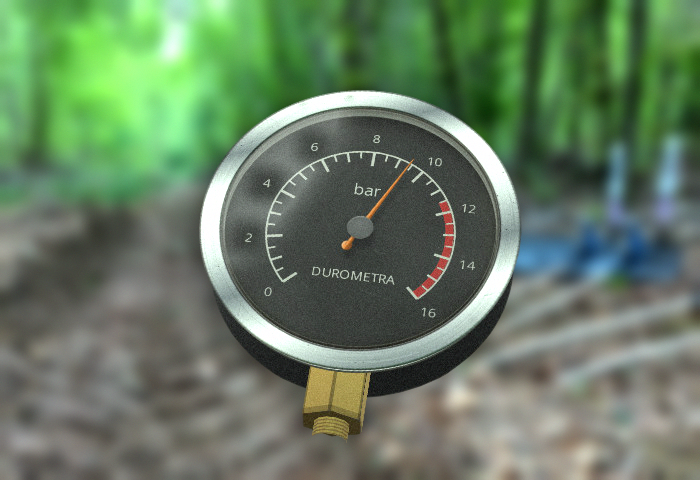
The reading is 9.5 bar
